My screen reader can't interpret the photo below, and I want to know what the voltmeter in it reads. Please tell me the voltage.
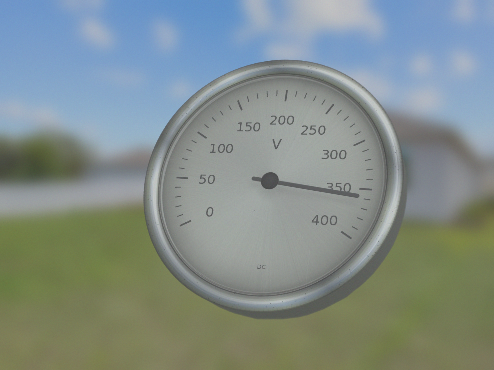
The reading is 360 V
